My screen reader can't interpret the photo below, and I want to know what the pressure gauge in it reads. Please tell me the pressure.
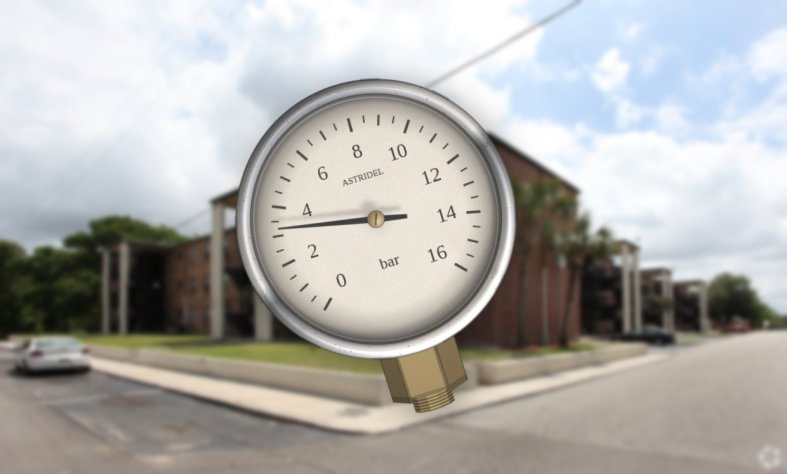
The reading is 3.25 bar
